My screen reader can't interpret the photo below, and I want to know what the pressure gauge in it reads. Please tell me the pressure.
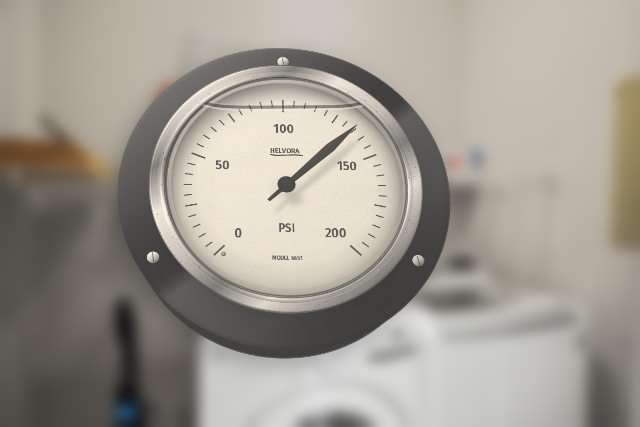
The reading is 135 psi
